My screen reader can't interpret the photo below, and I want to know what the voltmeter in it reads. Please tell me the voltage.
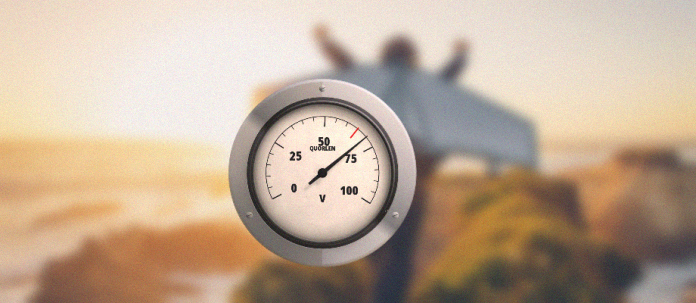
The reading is 70 V
